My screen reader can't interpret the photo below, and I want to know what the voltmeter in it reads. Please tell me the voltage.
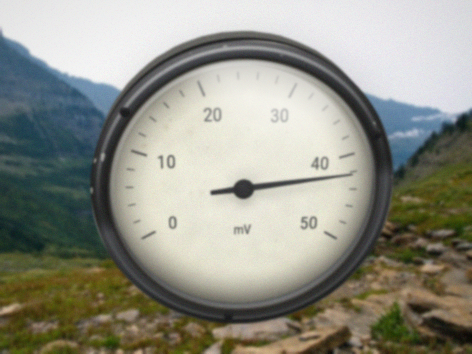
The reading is 42 mV
